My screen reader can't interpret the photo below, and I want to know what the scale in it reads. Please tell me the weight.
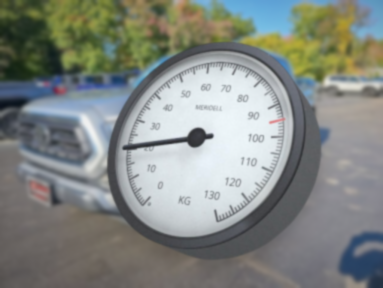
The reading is 20 kg
